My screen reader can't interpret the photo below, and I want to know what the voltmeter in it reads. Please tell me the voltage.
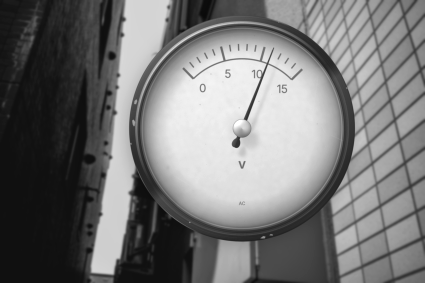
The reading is 11 V
